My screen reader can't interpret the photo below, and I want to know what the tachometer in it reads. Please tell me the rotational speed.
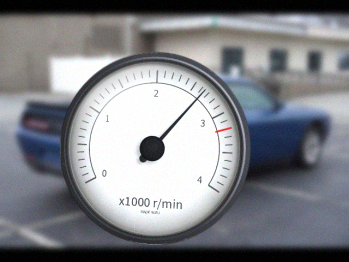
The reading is 2650 rpm
